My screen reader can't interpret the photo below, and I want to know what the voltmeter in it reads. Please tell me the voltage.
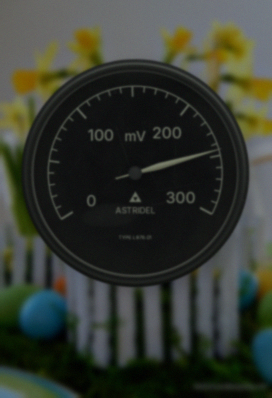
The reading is 245 mV
